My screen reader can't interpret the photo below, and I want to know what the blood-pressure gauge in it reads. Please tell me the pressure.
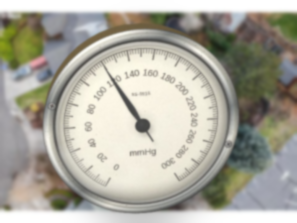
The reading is 120 mmHg
